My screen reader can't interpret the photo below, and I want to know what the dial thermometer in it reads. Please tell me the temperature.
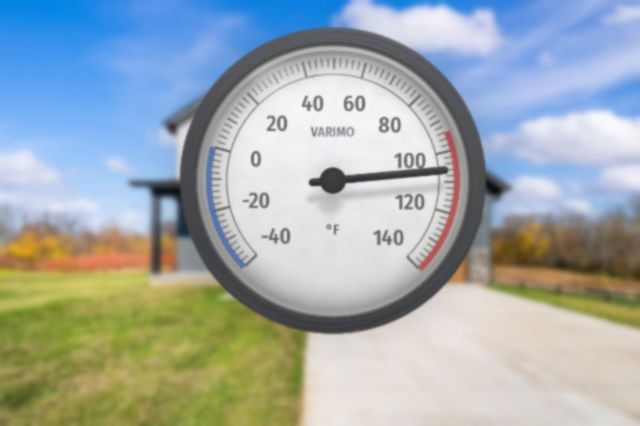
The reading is 106 °F
